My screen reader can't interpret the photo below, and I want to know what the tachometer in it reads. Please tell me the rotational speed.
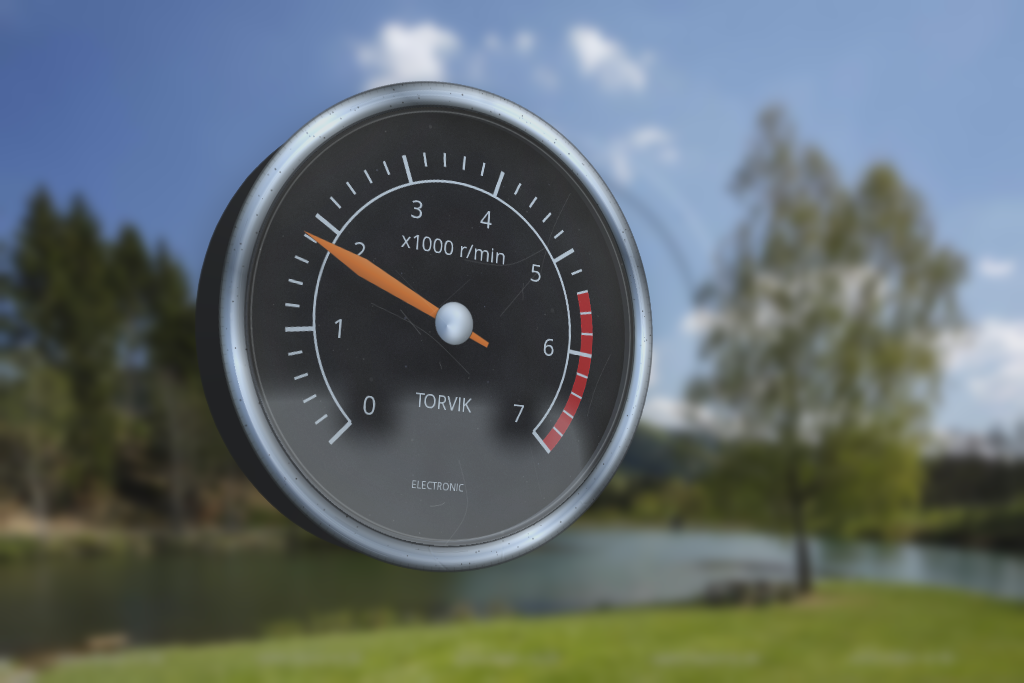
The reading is 1800 rpm
